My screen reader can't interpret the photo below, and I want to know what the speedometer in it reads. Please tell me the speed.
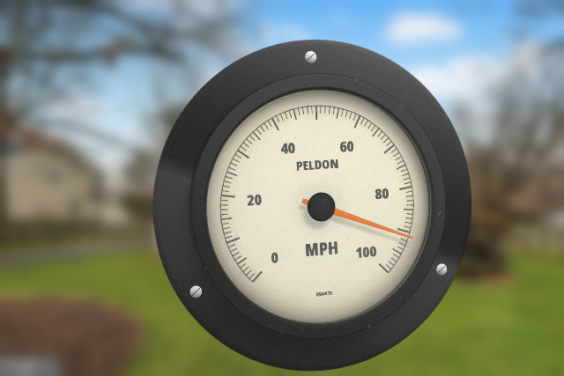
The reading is 91 mph
